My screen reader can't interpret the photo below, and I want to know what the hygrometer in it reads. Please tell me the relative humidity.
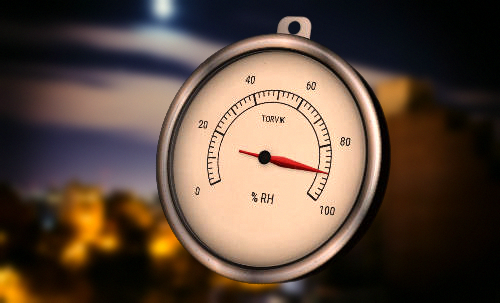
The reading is 90 %
